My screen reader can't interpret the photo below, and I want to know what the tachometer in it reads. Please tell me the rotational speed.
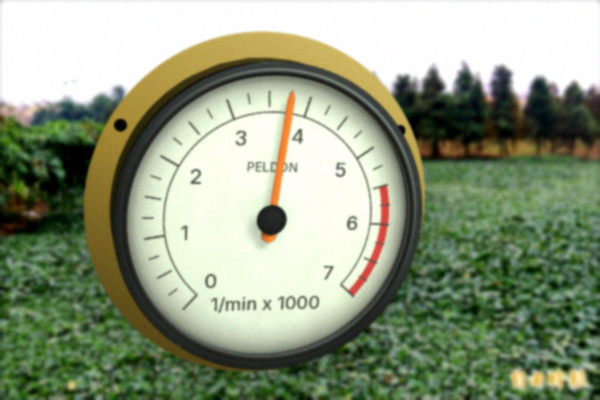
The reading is 3750 rpm
